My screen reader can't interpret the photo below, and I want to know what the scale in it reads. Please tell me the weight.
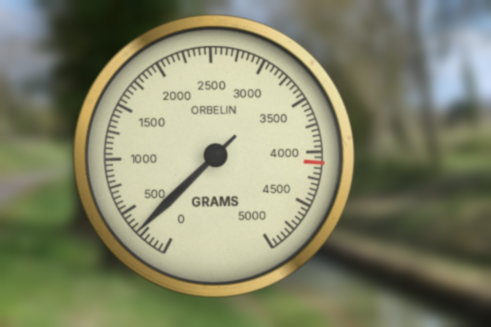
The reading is 300 g
